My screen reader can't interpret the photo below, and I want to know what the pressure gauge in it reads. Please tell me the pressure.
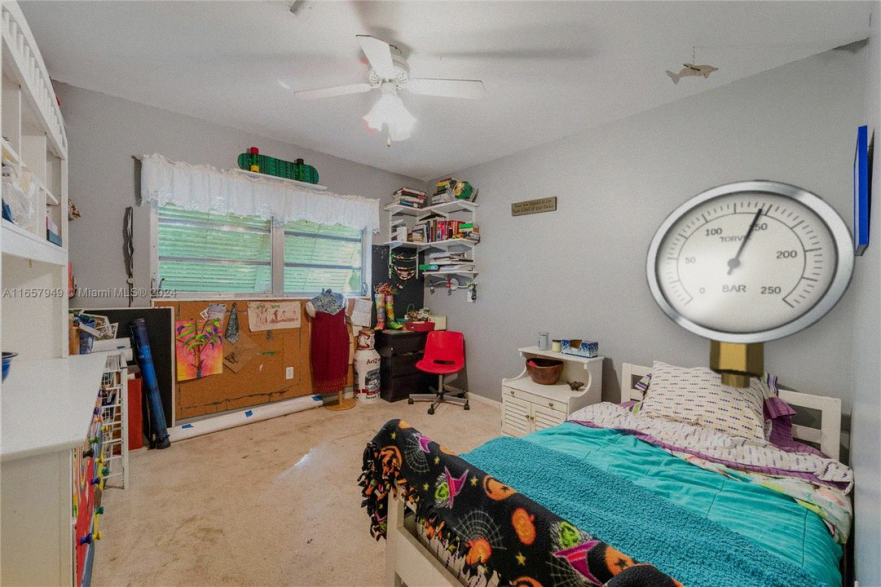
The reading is 145 bar
